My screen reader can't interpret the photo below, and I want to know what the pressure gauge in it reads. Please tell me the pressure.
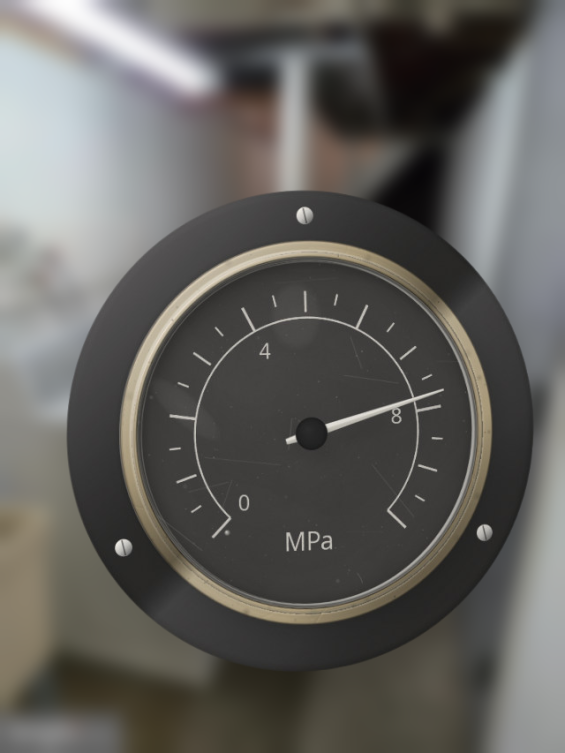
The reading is 7.75 MPa
